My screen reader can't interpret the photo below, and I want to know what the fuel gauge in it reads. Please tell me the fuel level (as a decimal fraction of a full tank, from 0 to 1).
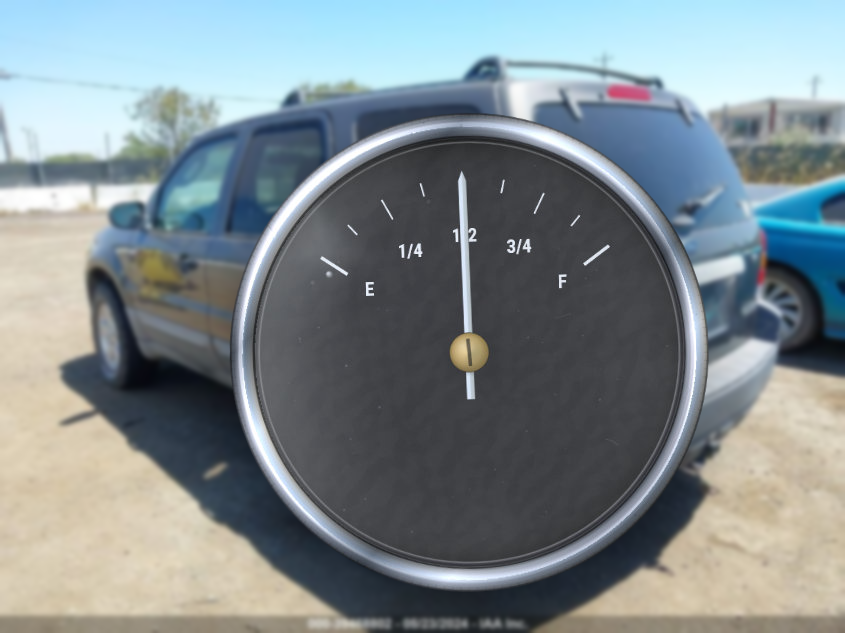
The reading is 0.5
